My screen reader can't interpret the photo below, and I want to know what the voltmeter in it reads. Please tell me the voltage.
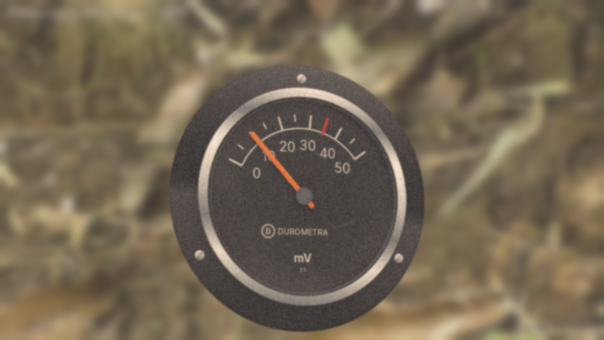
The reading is 10 mV
